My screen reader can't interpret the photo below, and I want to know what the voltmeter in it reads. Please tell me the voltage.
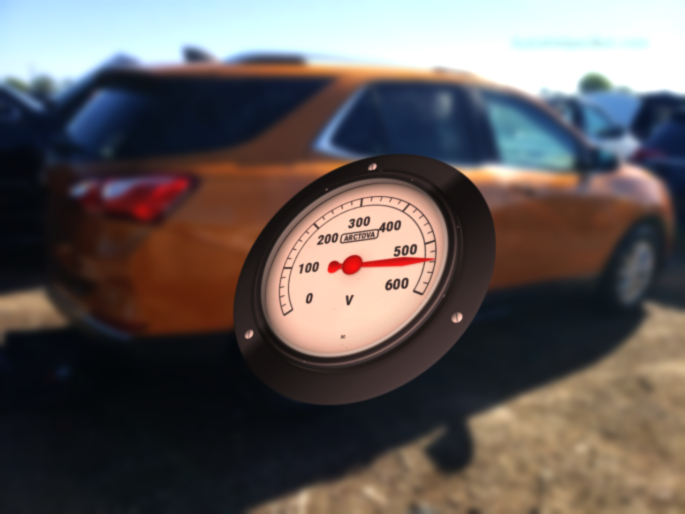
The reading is 540 V
